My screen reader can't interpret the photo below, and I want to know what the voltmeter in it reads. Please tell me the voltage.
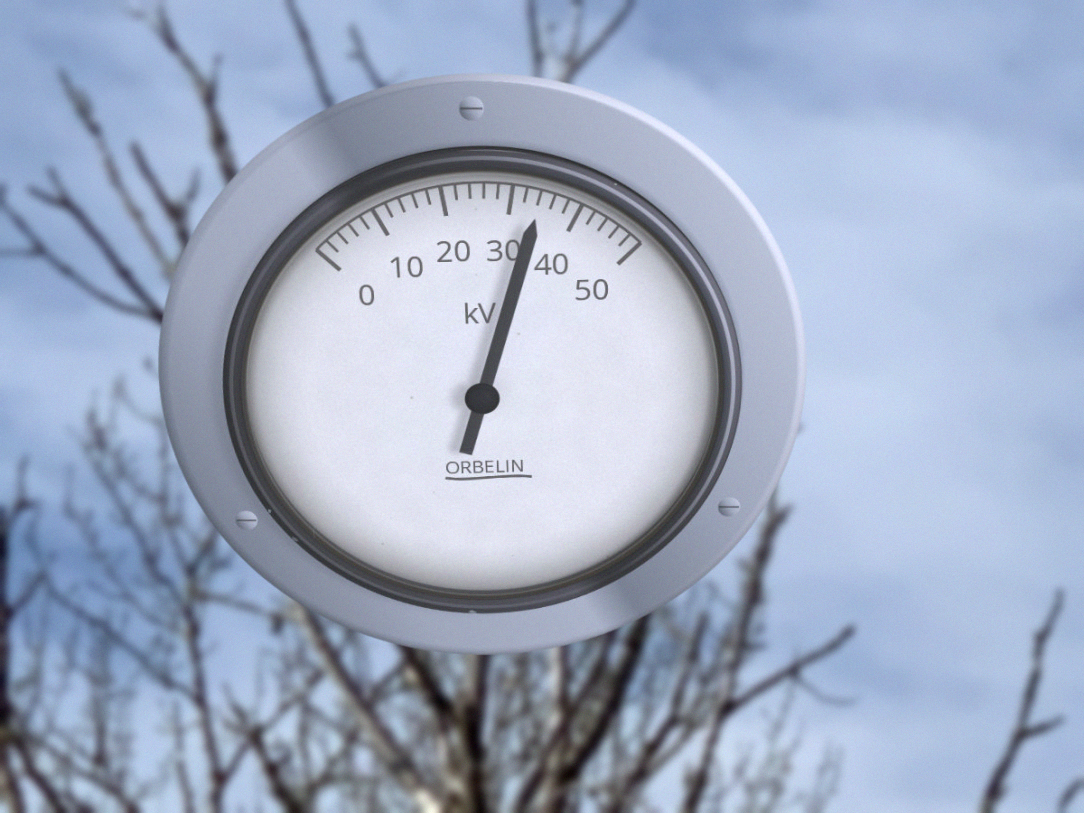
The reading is 34 kV
